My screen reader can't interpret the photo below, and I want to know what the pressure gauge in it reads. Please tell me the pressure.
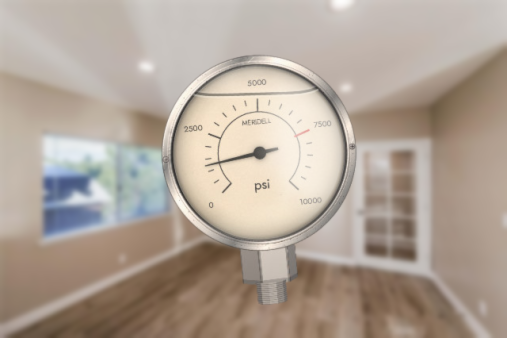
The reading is 1250 psi
